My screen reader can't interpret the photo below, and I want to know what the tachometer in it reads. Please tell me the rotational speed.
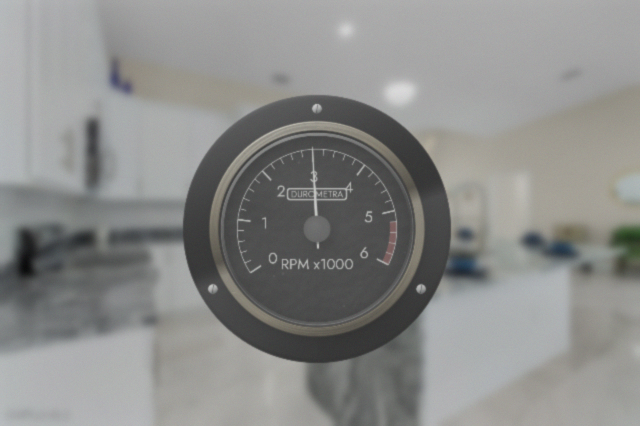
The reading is 3000 rpm
